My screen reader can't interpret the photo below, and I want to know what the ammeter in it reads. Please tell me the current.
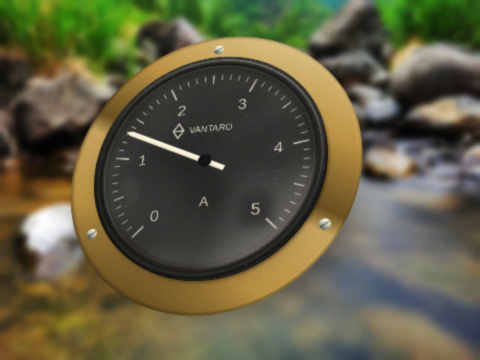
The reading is 1.3 A
